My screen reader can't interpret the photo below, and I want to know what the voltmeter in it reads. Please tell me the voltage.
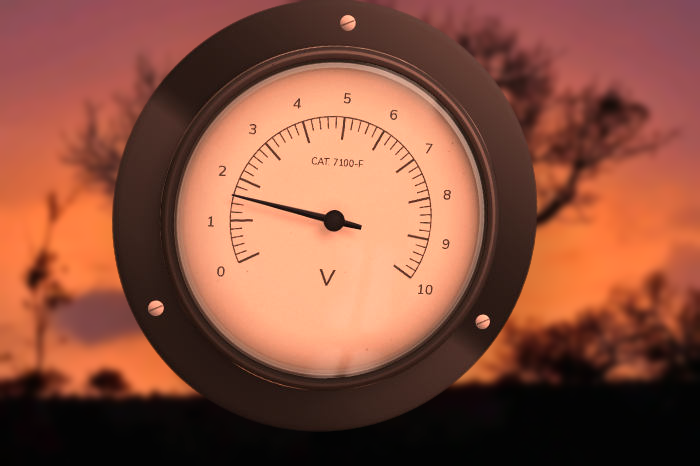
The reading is 1.6 V
